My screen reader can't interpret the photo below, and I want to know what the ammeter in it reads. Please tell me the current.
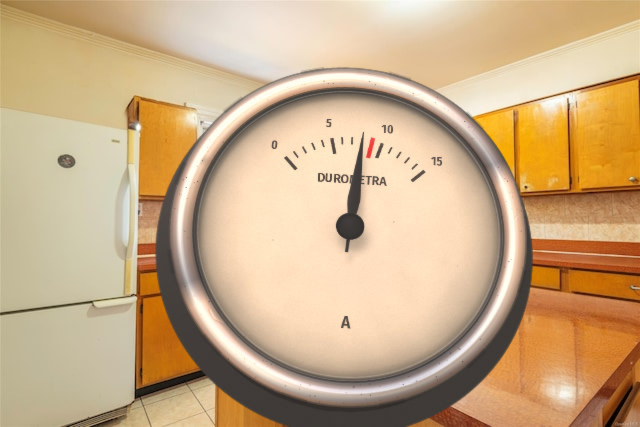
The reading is 8 A
